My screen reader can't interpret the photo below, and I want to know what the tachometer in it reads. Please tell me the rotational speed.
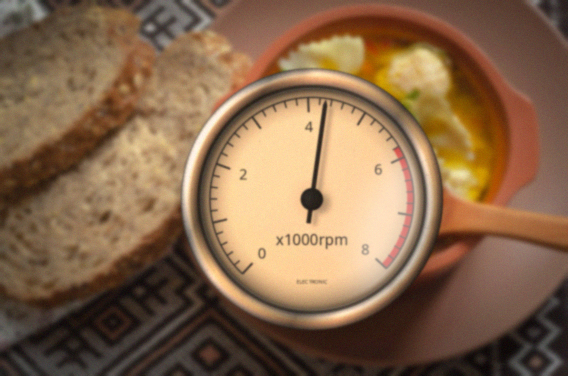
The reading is 4300 rpm
